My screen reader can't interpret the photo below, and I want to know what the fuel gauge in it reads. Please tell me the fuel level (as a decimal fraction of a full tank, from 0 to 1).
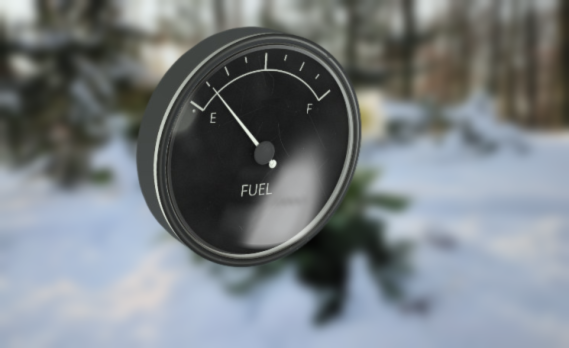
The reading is 0.125
